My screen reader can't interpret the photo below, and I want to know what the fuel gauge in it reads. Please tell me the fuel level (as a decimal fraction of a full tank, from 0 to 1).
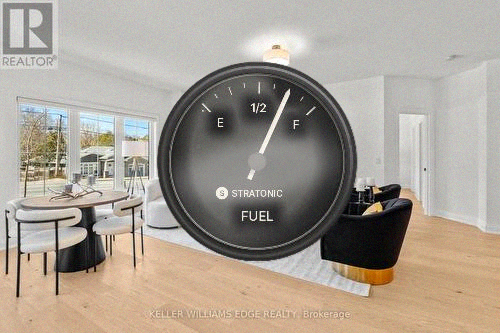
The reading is 0.75
